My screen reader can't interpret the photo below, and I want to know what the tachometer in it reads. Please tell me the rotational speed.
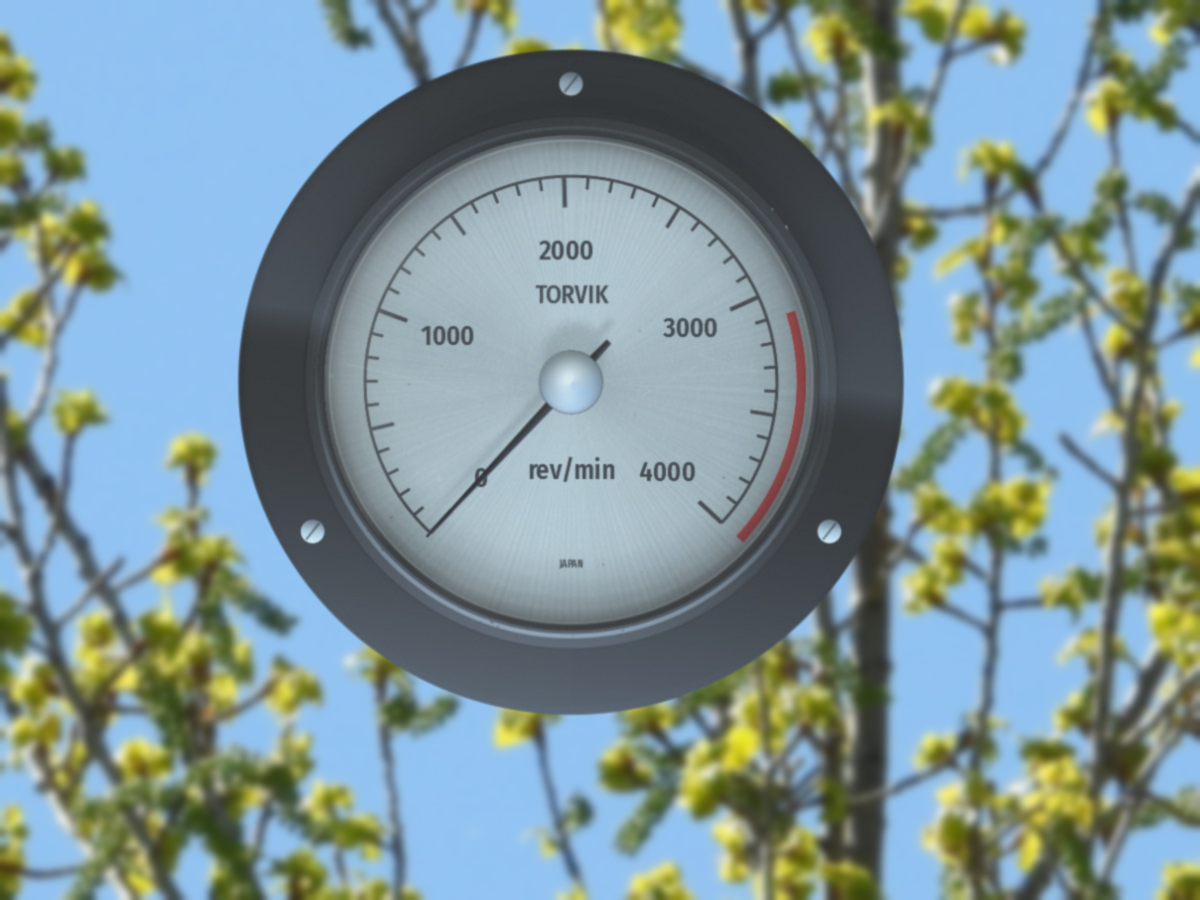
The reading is 0 rpm
